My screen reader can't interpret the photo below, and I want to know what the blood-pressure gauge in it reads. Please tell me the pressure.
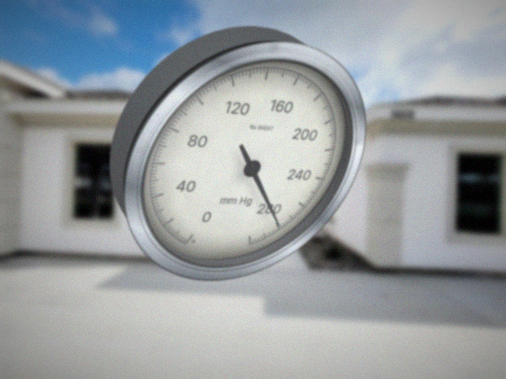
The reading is 280 mmHg
